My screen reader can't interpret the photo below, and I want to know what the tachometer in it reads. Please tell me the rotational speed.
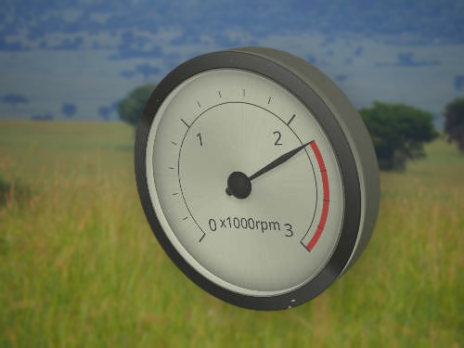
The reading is 2200 rpm
